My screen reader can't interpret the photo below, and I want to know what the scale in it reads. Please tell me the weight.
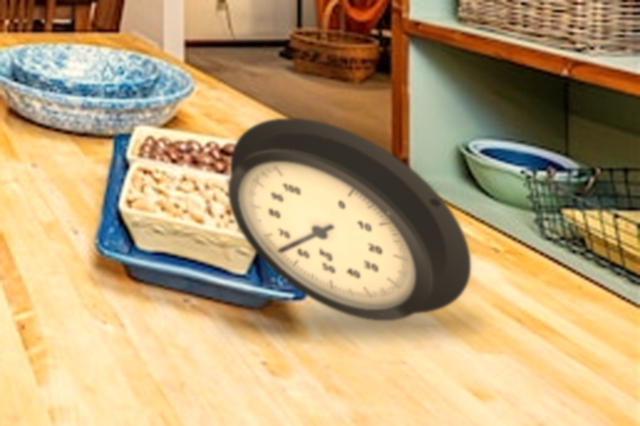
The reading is 65 kg
